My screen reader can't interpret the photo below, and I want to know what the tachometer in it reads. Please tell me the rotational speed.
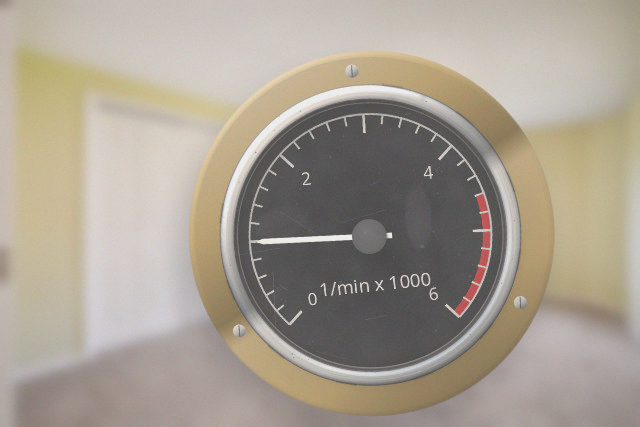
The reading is 1000 rpm
